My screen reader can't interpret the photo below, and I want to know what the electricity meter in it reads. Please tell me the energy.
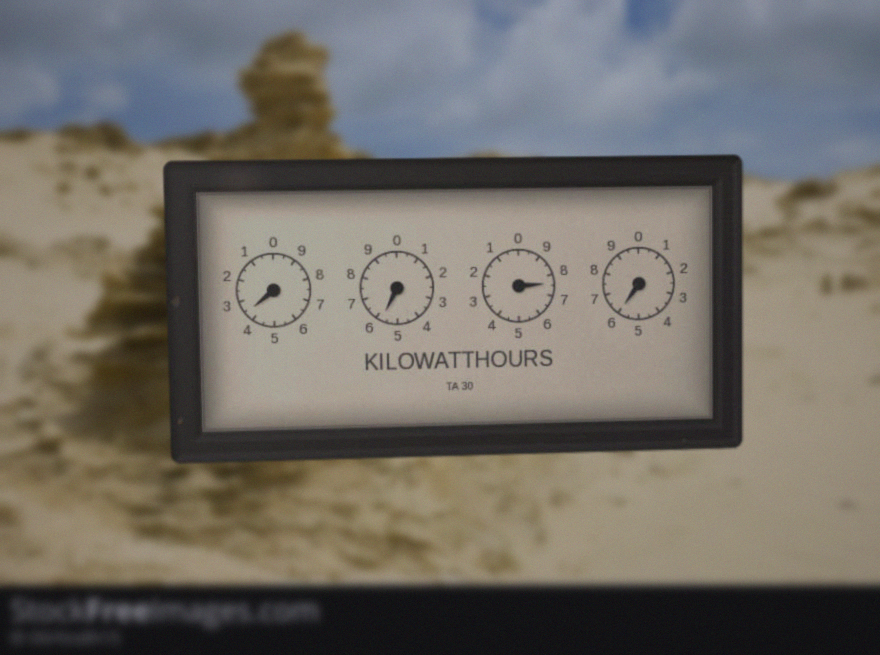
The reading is 3576 kWh
